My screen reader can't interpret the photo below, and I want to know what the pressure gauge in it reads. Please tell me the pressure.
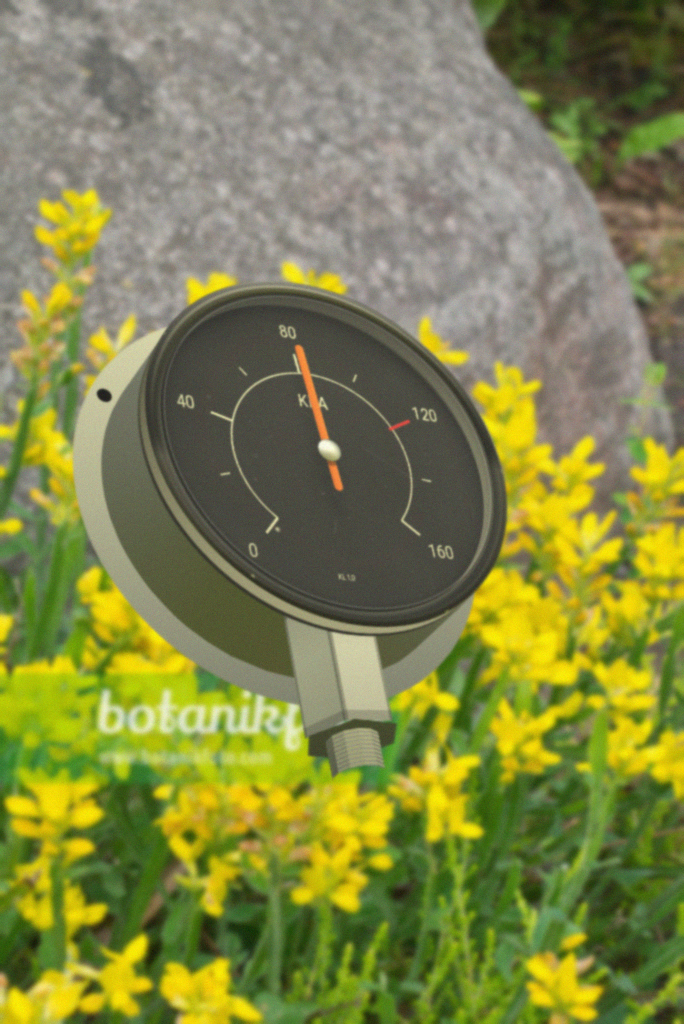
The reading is 80 kPa
